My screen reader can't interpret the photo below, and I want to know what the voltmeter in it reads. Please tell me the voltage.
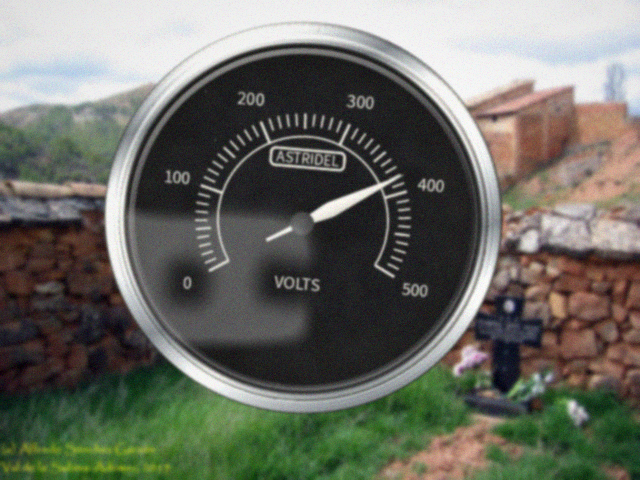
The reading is 380 V
